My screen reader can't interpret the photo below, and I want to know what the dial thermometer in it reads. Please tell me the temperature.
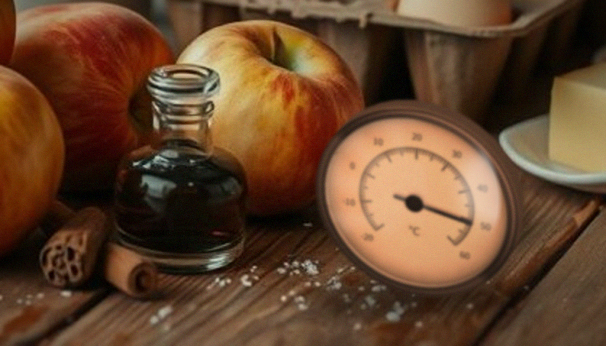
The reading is 50 °C
